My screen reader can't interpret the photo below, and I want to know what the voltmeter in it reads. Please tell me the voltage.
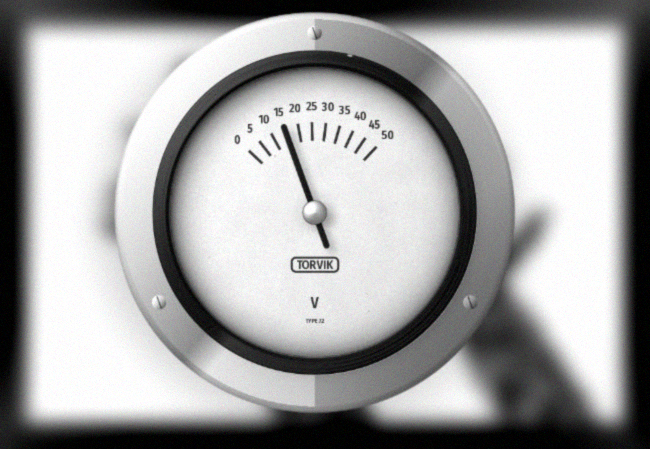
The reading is 15 V
